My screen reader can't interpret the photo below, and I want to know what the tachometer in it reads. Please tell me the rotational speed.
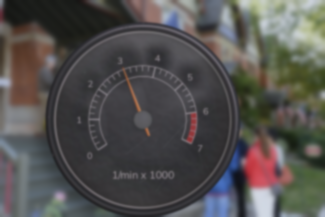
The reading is 3000 rpm
